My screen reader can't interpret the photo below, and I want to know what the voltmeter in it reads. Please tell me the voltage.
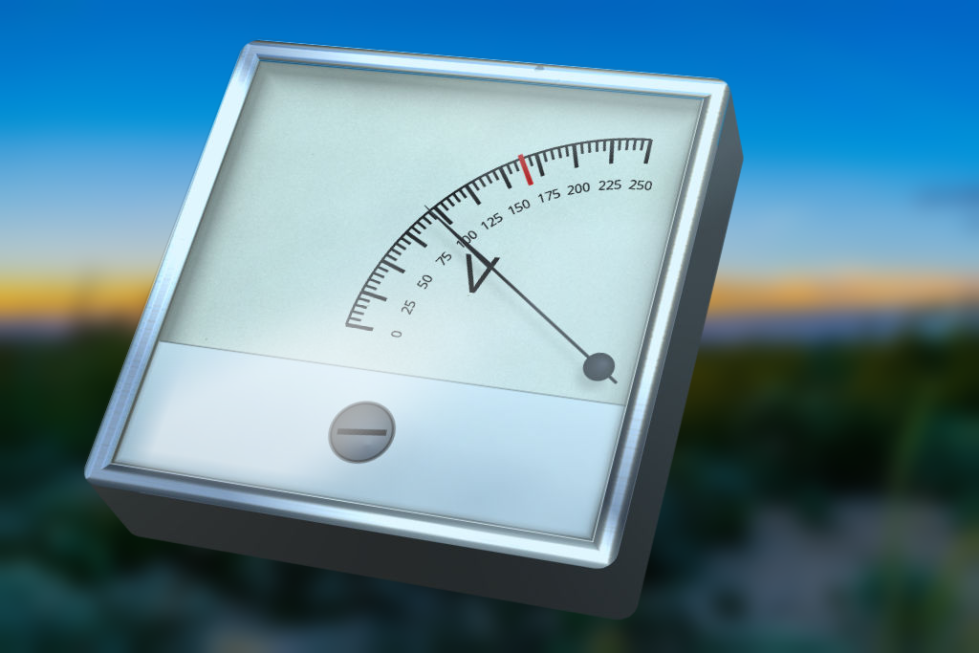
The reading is 95 V
